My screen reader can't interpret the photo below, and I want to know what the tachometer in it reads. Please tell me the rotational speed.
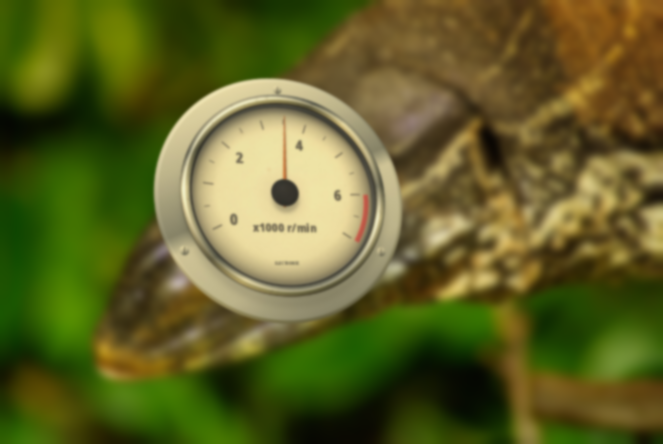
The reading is 3500 rpm
